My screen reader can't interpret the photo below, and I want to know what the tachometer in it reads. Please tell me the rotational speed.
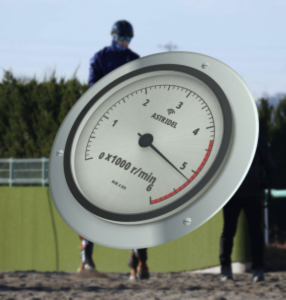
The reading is 5200 rpm
